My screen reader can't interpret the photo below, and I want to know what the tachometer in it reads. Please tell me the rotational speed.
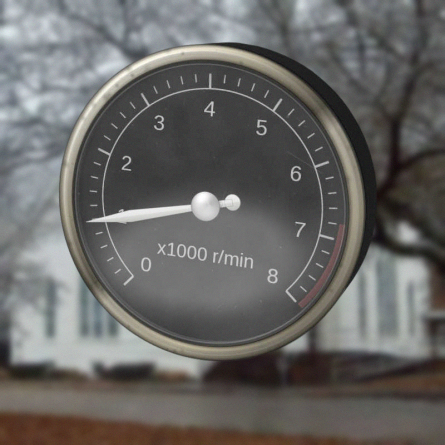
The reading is 1000 rpm
